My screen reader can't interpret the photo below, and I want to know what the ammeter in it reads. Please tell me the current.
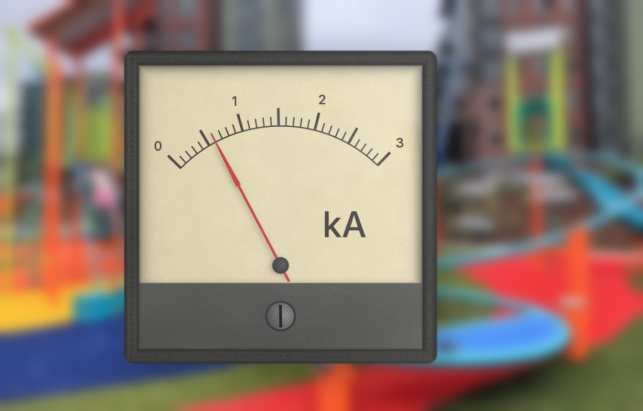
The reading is 0.6 kA
